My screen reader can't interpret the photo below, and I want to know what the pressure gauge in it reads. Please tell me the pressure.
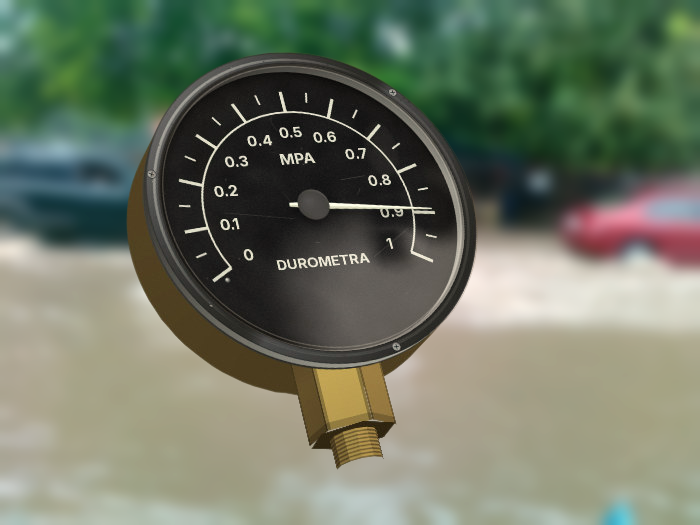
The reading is 0.9 MPa
